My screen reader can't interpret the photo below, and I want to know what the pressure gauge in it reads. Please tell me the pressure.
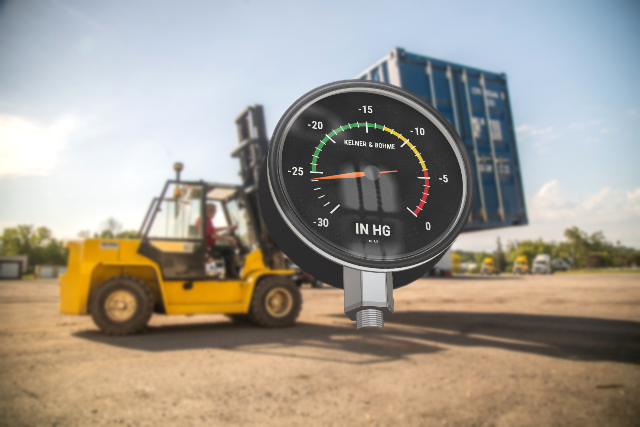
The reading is -26 inHg
